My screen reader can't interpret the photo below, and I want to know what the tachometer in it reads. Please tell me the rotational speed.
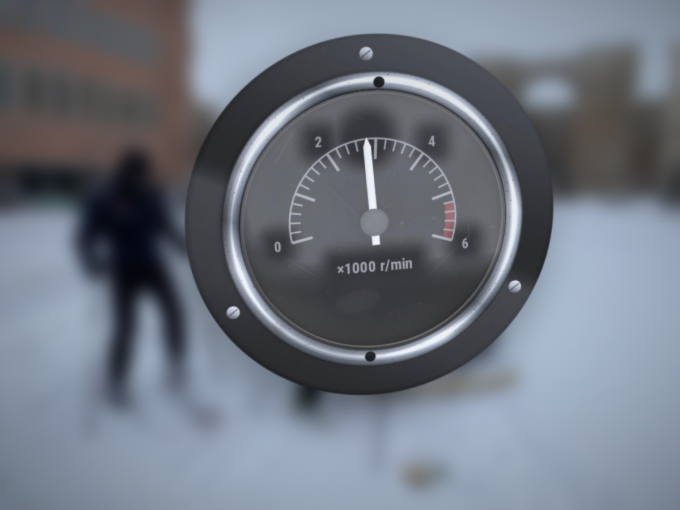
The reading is 2800 rpm
